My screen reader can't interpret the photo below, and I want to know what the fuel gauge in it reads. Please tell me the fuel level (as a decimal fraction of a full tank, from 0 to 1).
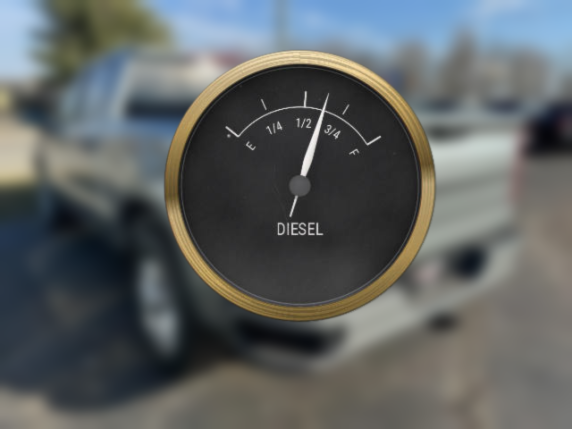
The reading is 0.625
